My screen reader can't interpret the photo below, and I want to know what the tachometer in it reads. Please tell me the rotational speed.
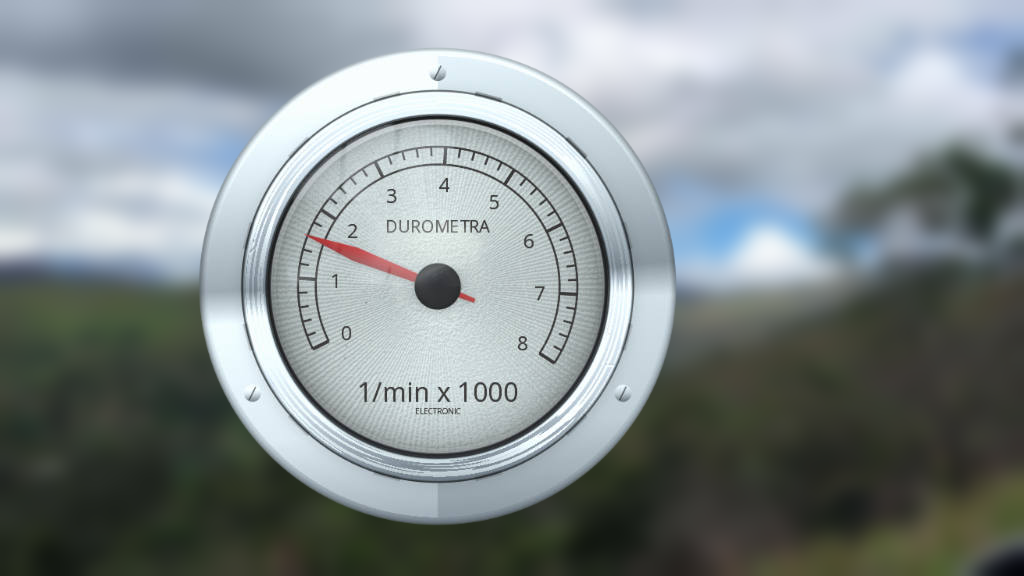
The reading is 1600 rpm
